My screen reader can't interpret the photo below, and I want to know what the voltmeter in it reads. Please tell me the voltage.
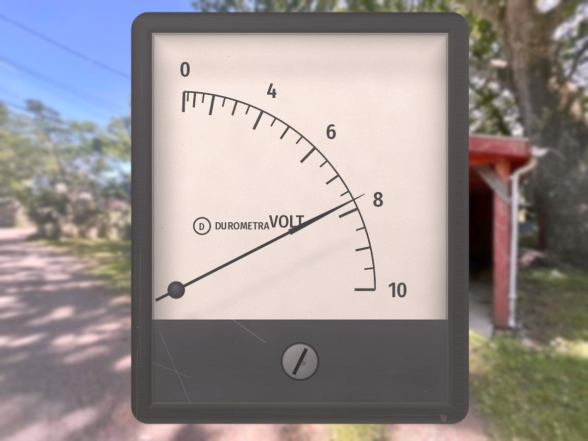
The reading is 7.75 V
